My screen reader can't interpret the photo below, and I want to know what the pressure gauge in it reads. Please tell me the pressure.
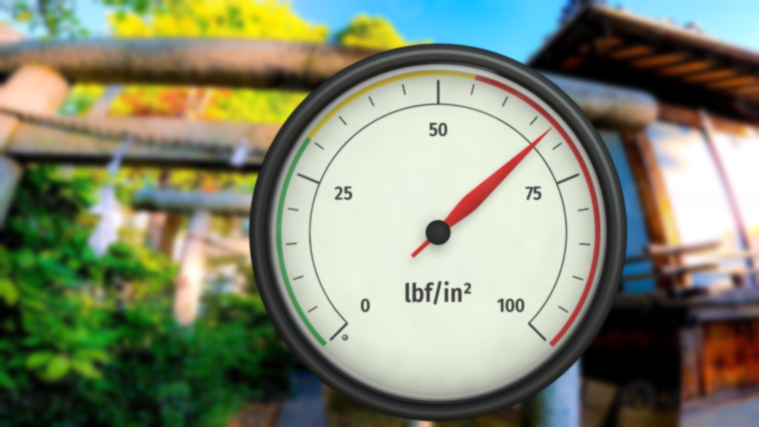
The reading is 67.5 psi
